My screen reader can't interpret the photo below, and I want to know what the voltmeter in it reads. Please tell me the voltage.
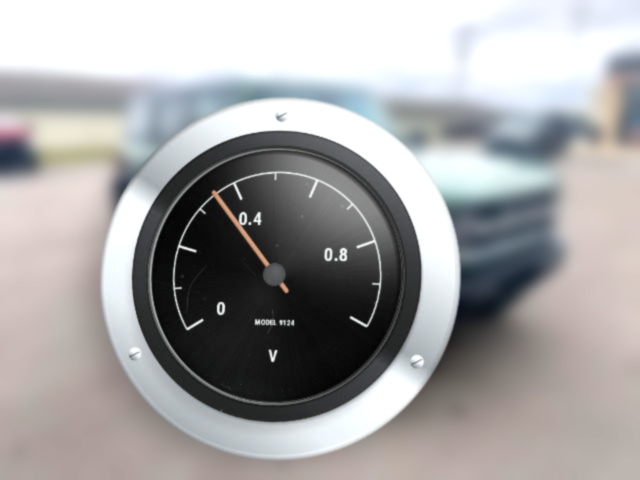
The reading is 0.35 V
